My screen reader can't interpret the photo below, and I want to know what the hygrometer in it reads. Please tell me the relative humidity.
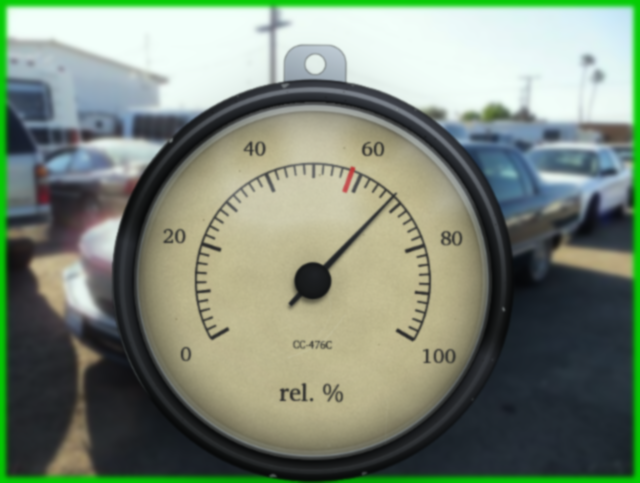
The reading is 68 %
